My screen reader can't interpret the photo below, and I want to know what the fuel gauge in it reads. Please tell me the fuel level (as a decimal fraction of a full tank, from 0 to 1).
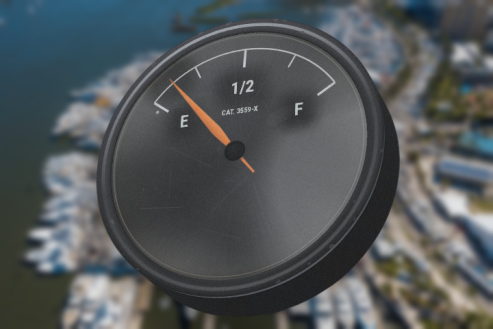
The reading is 0.125
